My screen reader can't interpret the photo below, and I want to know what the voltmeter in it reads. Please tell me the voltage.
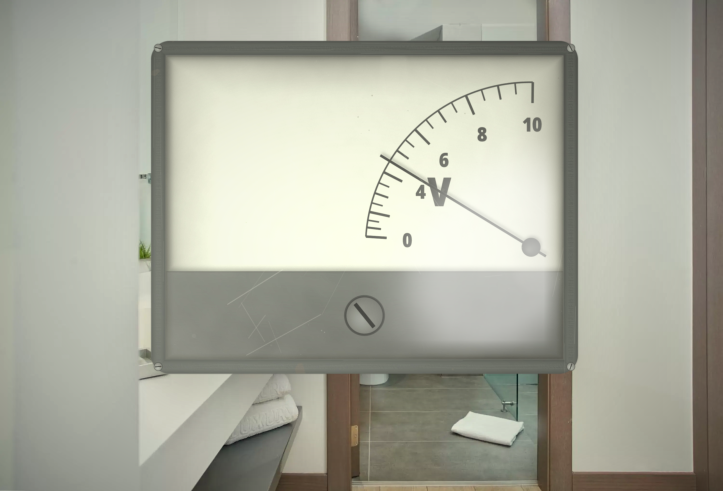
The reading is 4.5 V
